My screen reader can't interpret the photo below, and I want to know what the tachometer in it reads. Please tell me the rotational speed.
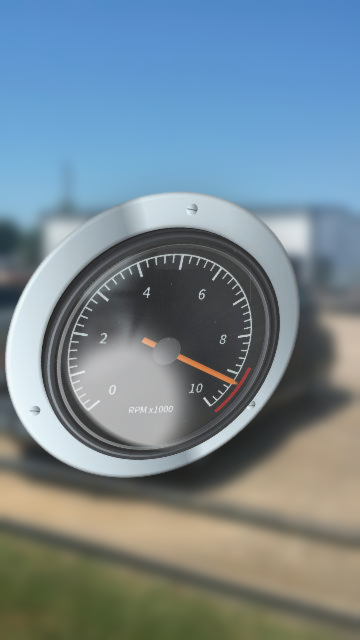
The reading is 9200 rpm
